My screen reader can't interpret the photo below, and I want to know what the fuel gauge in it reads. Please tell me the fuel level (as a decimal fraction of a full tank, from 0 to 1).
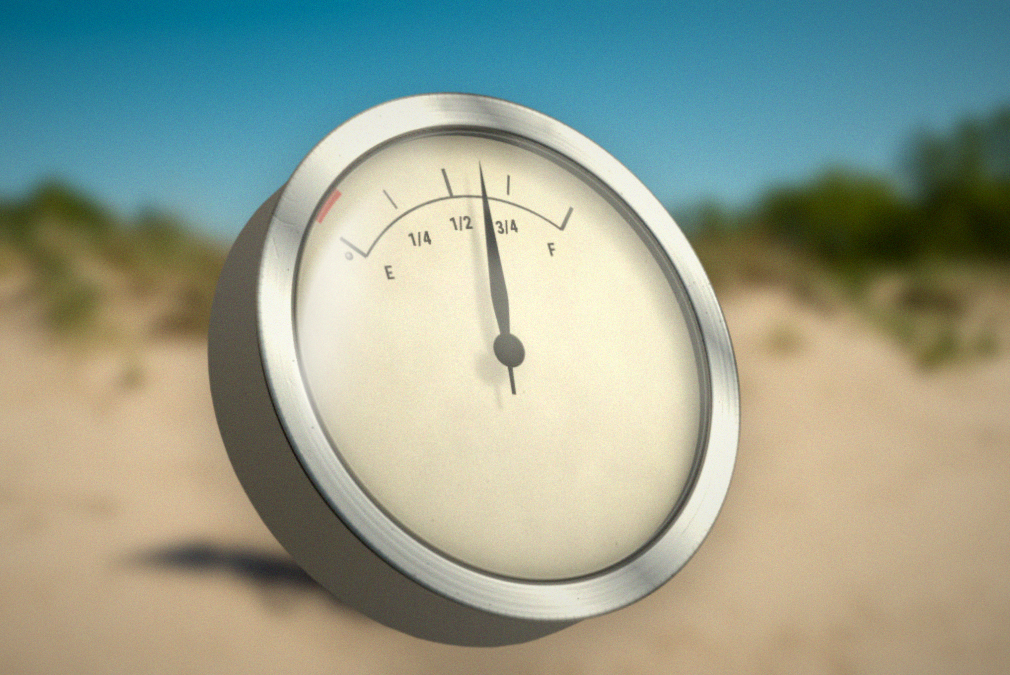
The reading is 0.625
